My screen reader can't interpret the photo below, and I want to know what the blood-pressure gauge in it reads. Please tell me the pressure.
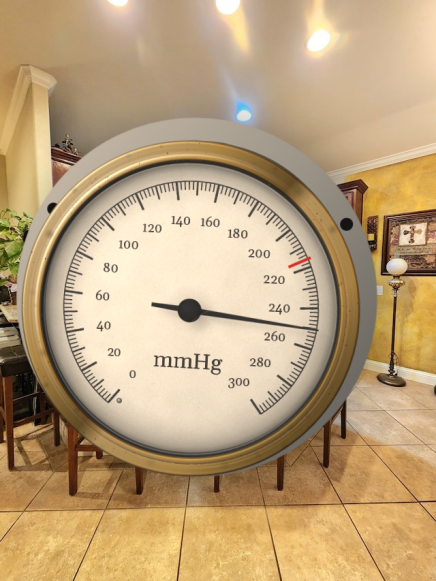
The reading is 250 mmHg
